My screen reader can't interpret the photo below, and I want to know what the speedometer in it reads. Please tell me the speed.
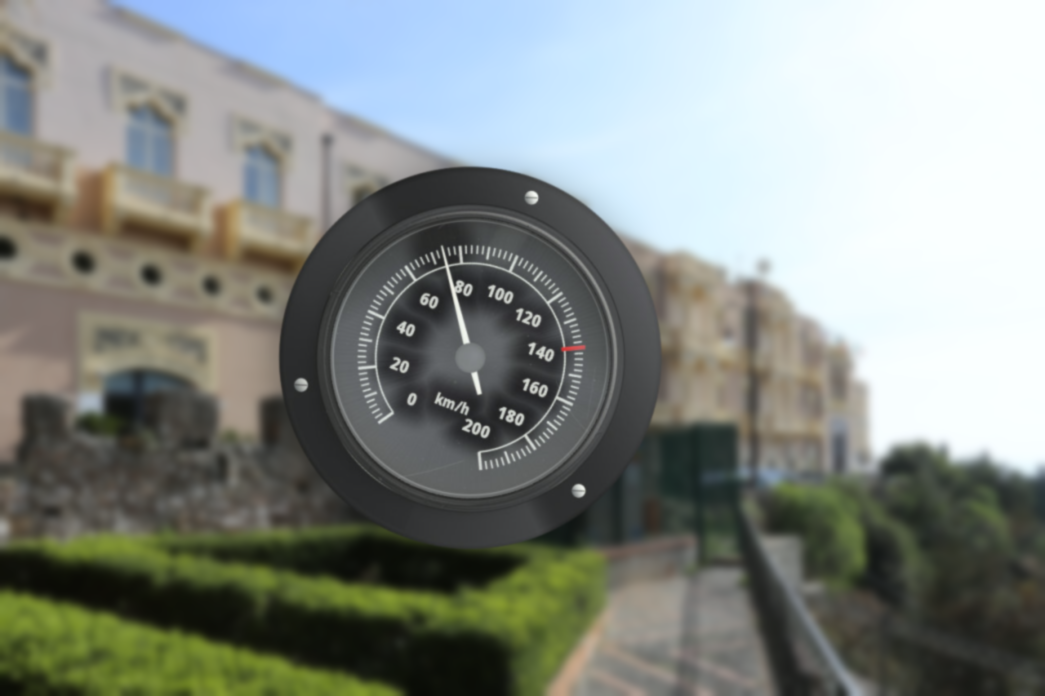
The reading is 74 km/h
